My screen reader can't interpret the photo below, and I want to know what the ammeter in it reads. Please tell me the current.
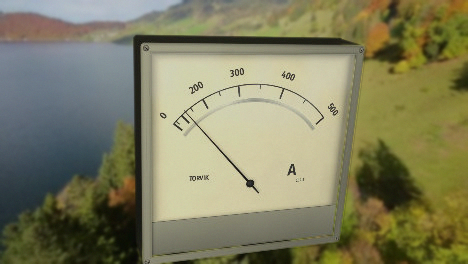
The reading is 125 A
